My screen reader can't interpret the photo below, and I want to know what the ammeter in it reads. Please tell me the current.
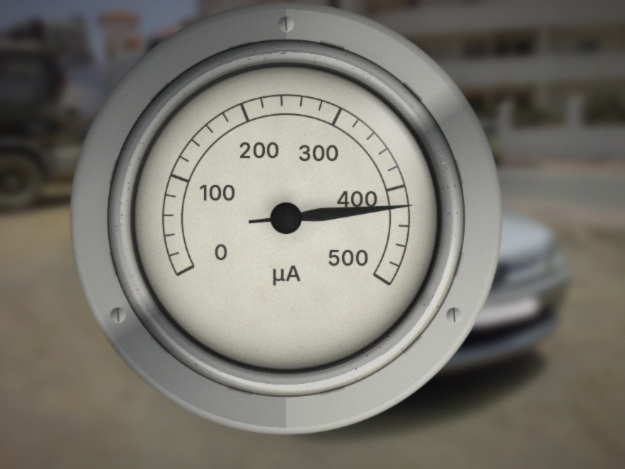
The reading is 420 µA
